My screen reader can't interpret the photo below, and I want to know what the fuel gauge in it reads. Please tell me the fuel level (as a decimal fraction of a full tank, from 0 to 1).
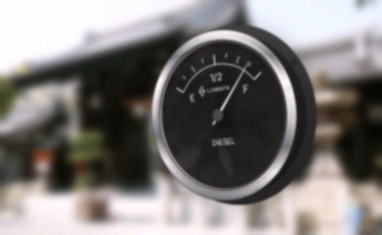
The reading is 0.875
